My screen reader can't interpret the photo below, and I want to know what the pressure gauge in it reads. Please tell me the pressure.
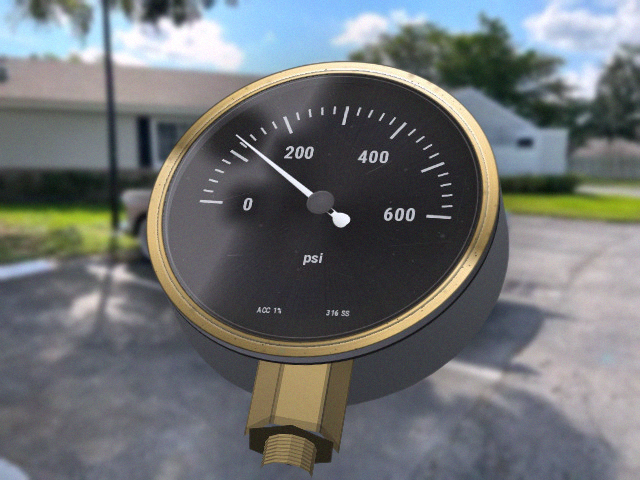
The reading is 120 psi
